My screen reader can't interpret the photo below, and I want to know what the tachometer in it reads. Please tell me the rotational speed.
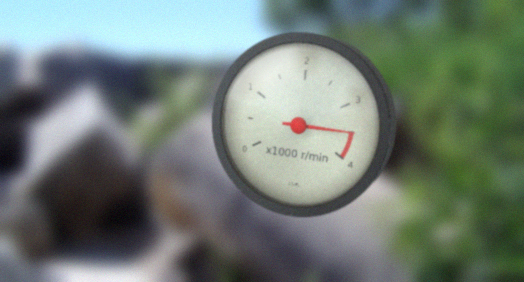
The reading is 3500 rpm
